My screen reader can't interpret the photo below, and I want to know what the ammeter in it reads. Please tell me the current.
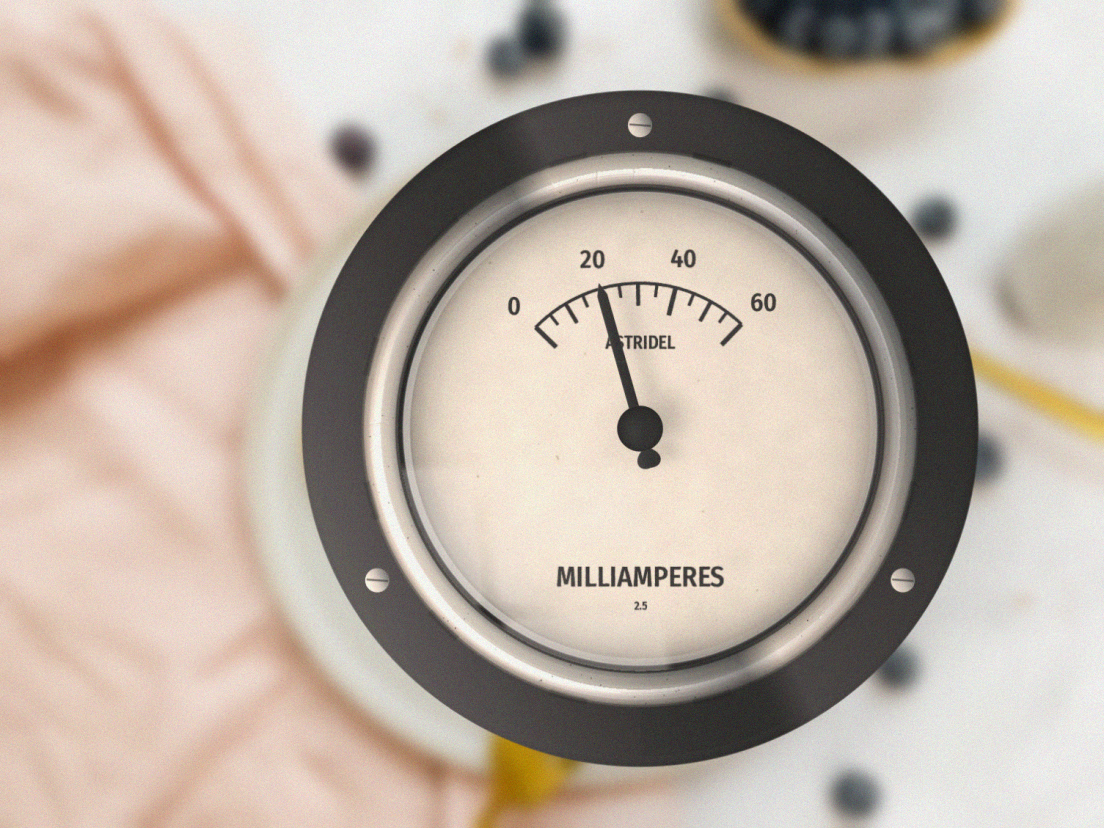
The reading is 20 mA
